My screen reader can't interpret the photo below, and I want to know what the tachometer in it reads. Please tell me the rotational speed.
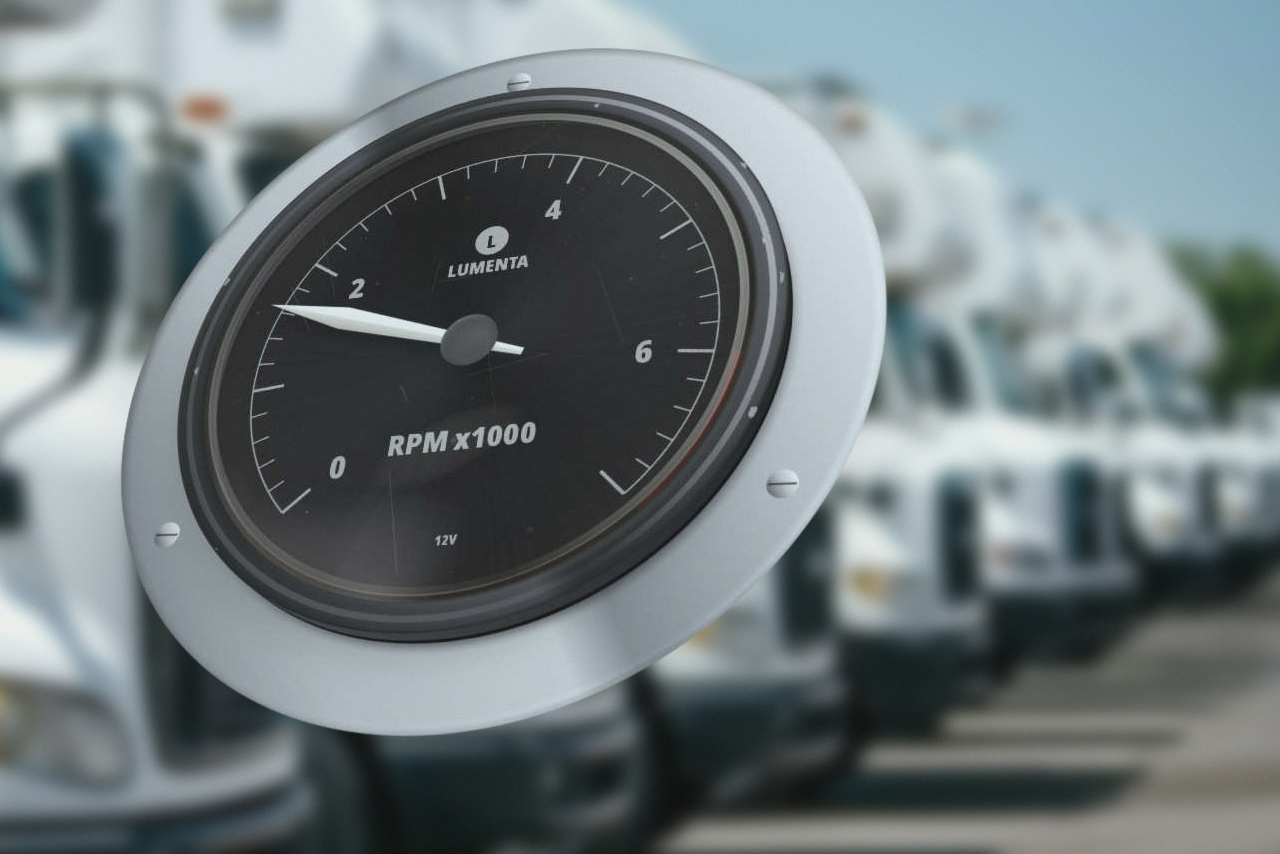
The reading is 1600 rpm
